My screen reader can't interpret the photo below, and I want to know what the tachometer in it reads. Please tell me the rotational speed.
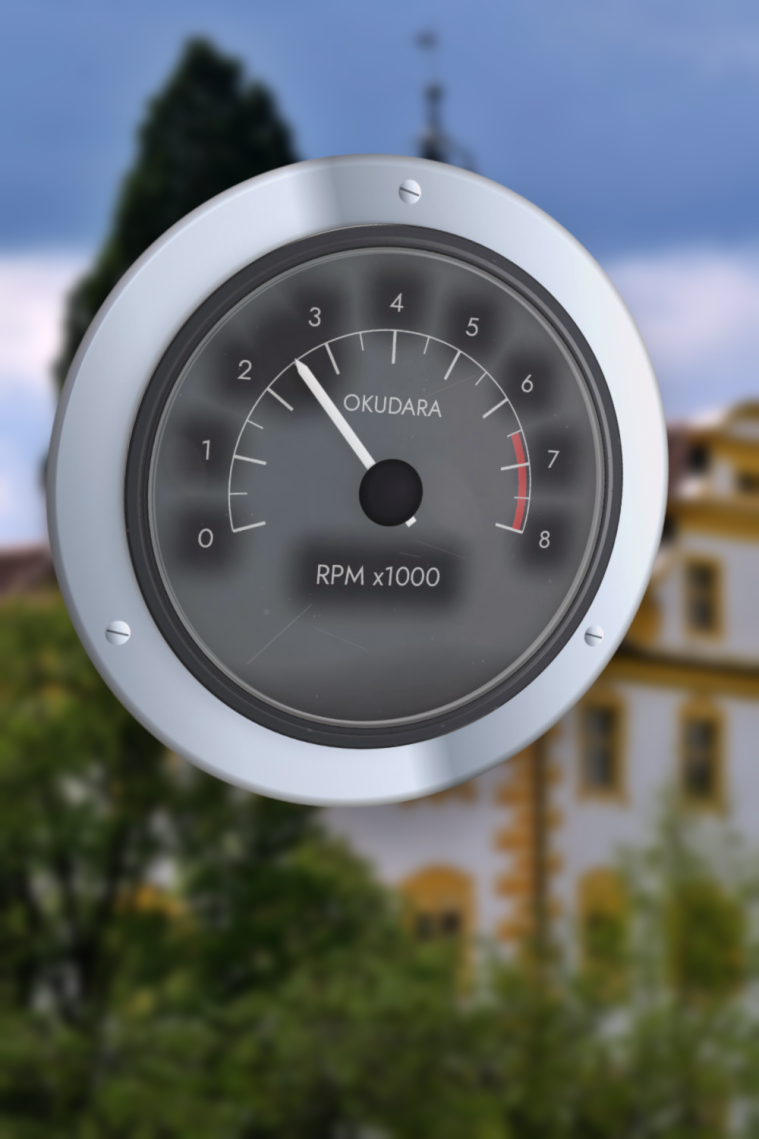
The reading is 2500 rpm
